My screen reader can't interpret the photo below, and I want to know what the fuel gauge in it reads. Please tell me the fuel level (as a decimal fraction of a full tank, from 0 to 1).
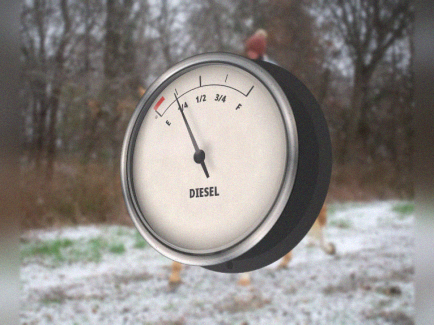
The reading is 0.25
